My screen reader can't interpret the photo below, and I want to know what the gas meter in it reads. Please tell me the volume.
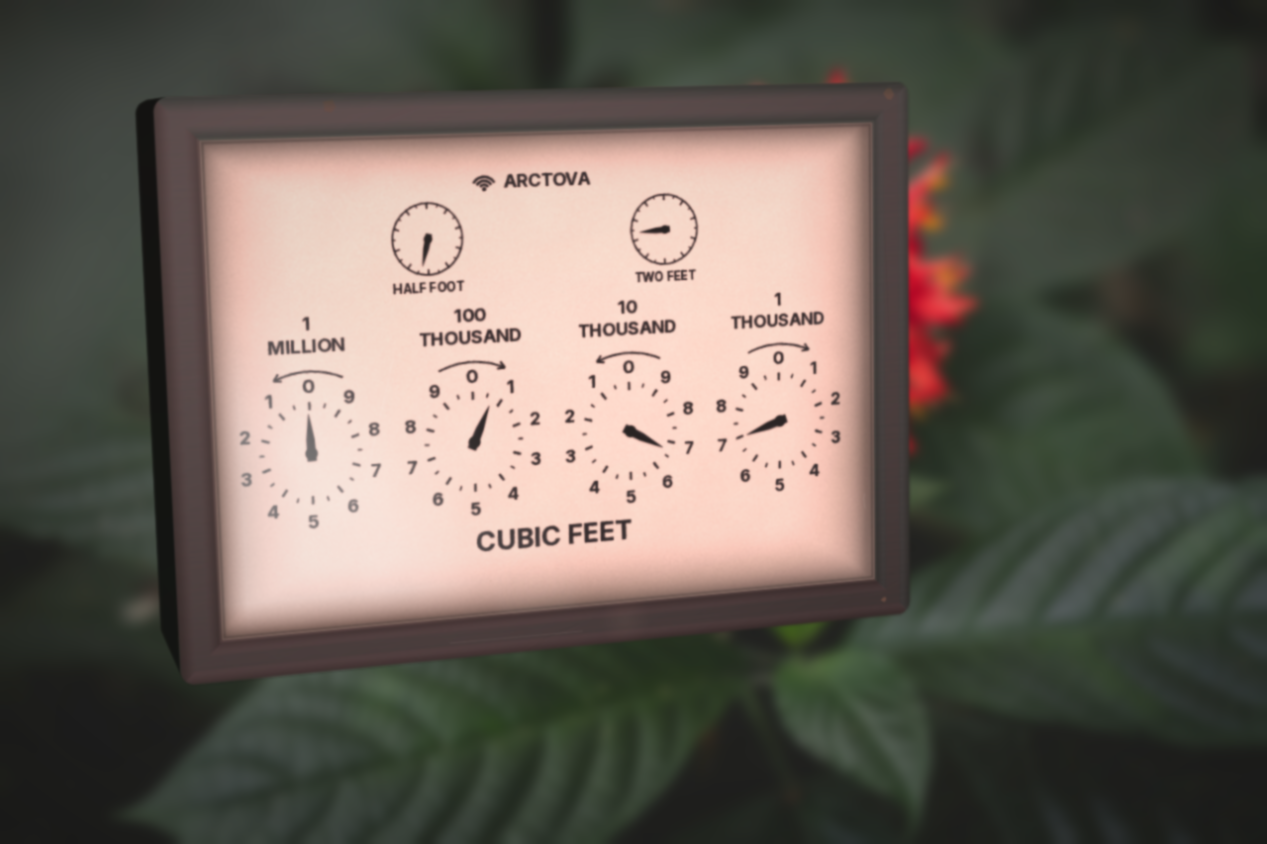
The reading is 6700 ft³
